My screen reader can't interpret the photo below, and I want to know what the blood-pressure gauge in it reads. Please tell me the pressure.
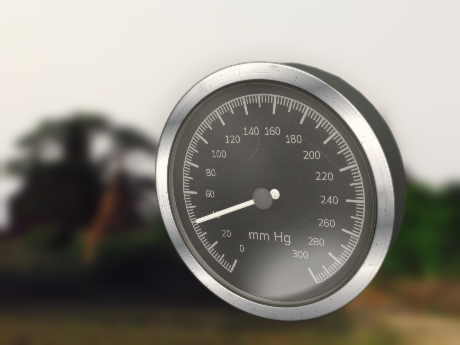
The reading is 40 mmHg
